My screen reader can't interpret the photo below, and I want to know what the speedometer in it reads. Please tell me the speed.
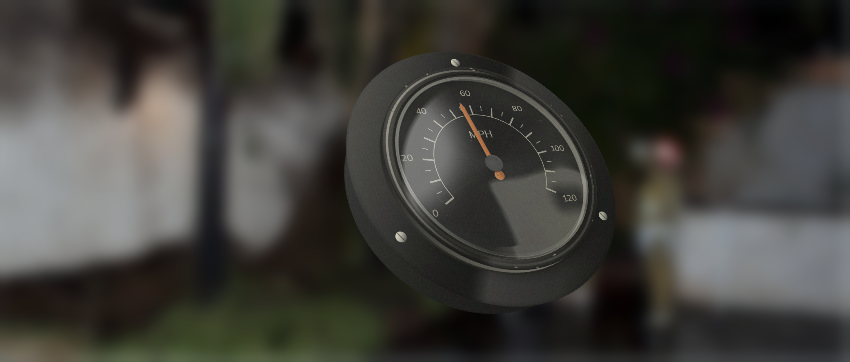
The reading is 55 mph
